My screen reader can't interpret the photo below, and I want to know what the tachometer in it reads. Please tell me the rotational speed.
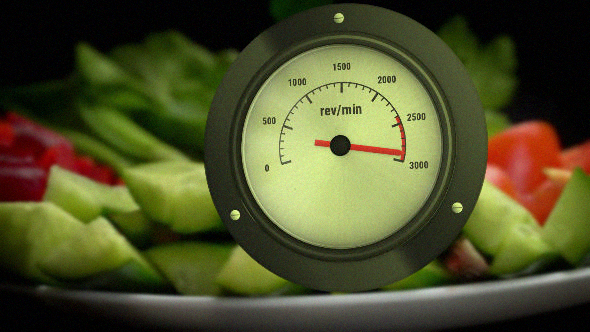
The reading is 2900 rpm
